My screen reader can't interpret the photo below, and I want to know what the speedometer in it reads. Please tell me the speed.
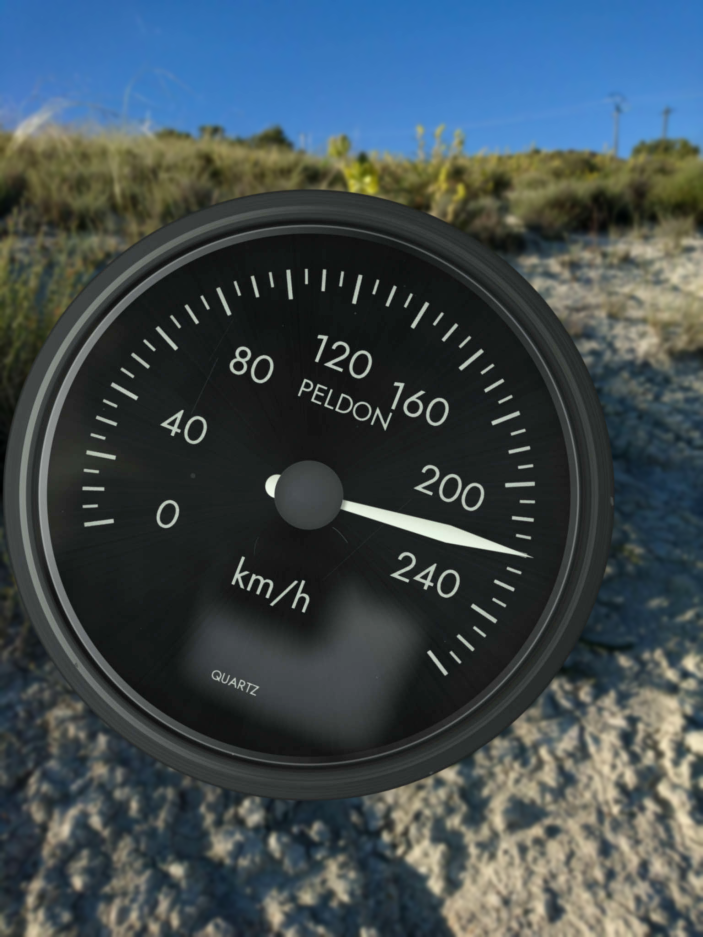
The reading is 220 km/h
